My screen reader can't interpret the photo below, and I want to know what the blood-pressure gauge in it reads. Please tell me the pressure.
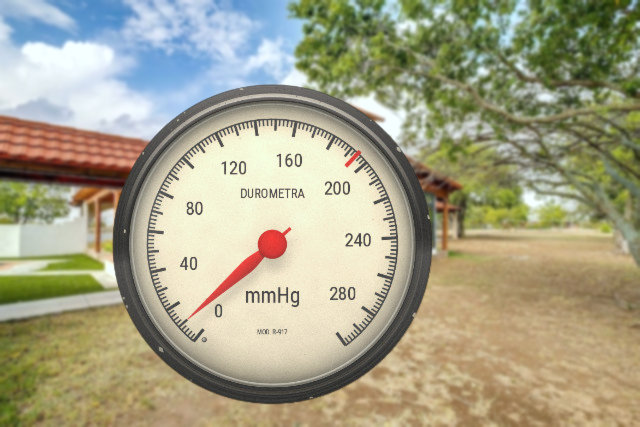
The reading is 10 mmHg
